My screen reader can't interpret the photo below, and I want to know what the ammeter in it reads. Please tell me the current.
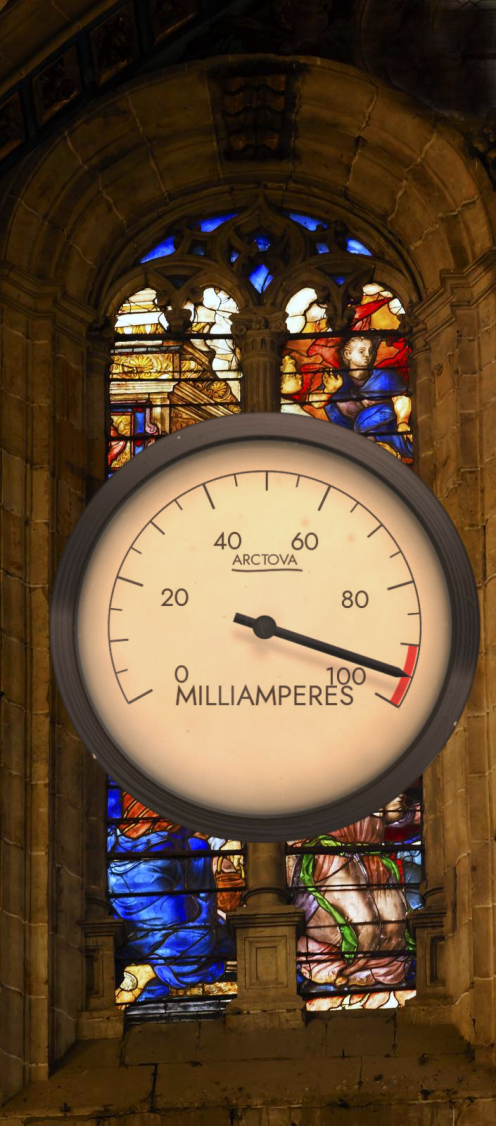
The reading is 95 mA
